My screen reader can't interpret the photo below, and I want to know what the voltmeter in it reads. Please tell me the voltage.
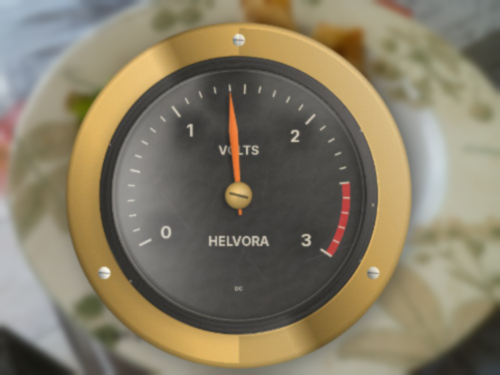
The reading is 1.4 V
